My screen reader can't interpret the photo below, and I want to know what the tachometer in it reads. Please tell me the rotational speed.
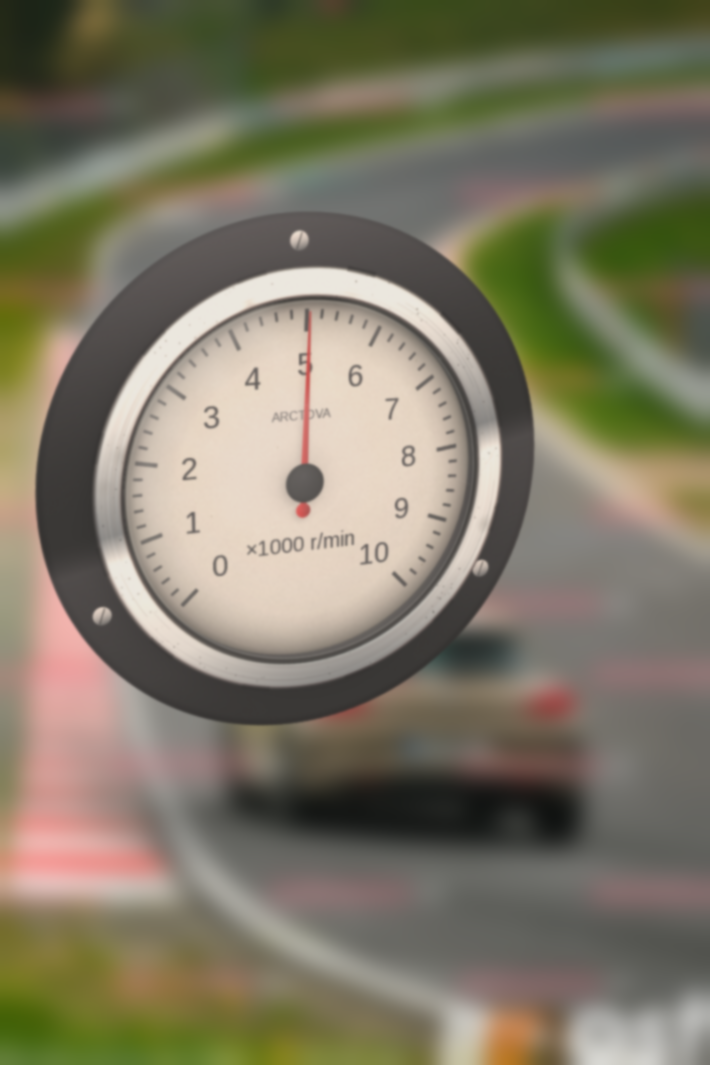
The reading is 5000 rpm
